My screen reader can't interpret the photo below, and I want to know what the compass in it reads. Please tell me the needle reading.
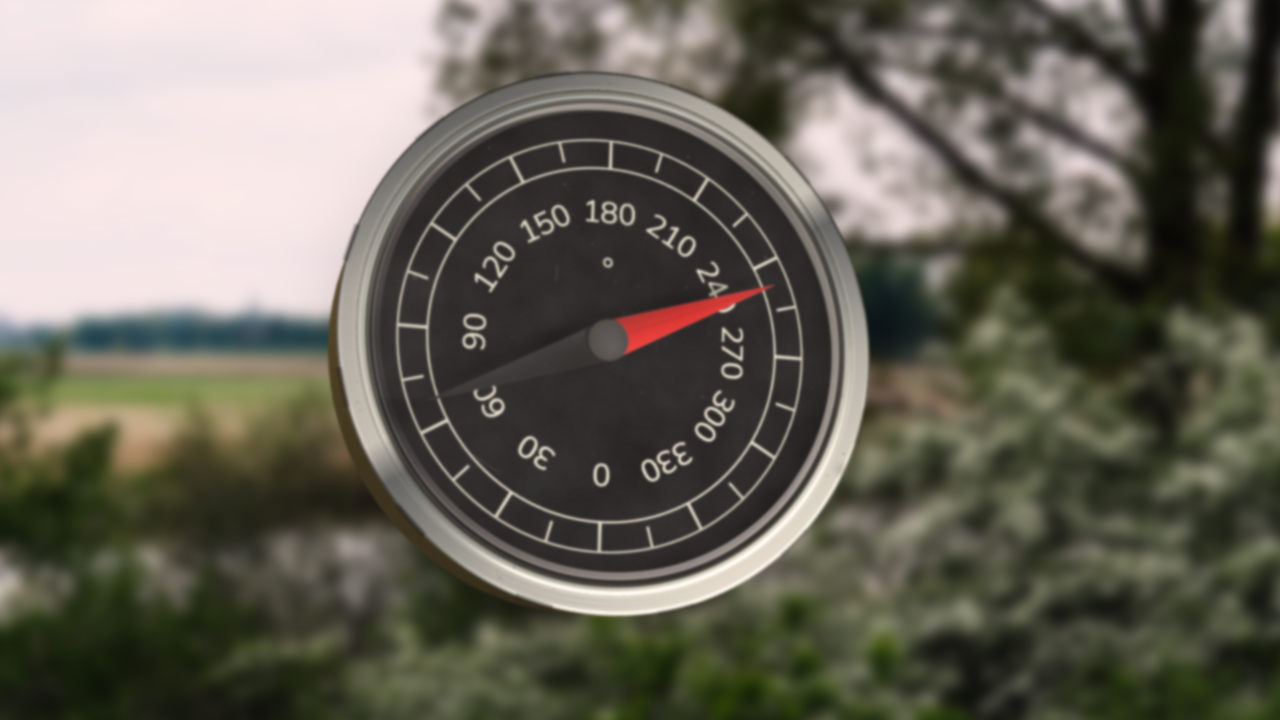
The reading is 247.5 °
